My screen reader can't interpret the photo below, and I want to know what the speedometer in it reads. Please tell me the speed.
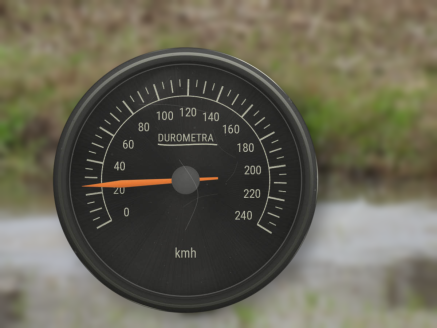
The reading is 25 km/h
